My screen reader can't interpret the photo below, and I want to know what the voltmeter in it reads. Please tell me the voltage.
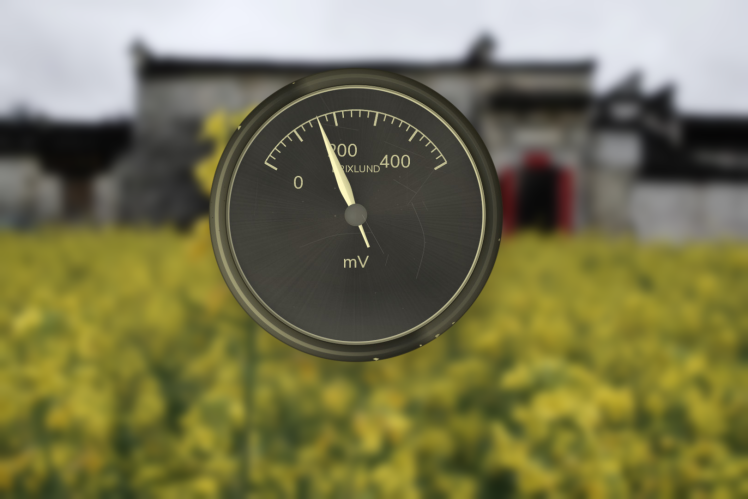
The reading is 160 mV
